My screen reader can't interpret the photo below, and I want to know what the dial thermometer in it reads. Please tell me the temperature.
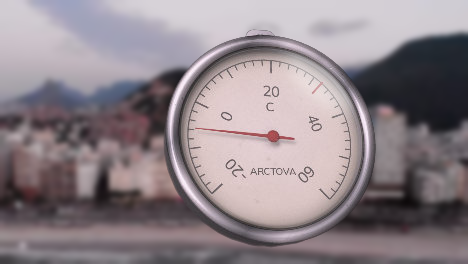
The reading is -6 °C
